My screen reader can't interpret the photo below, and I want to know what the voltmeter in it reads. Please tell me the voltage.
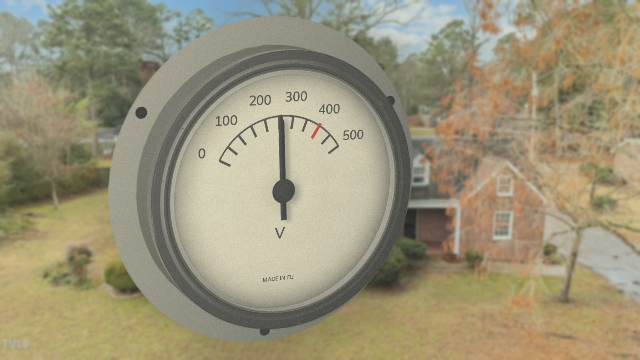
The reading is 250 V
